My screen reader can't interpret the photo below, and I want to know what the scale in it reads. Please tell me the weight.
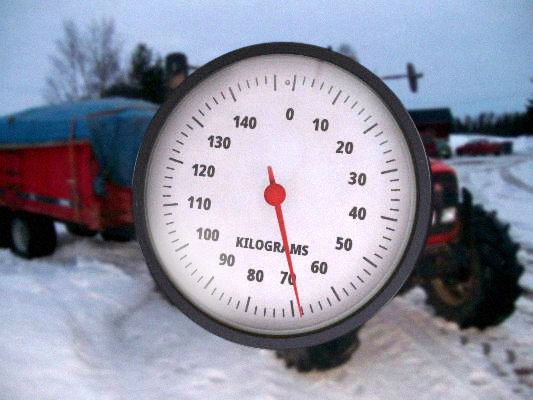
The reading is 68 kg
